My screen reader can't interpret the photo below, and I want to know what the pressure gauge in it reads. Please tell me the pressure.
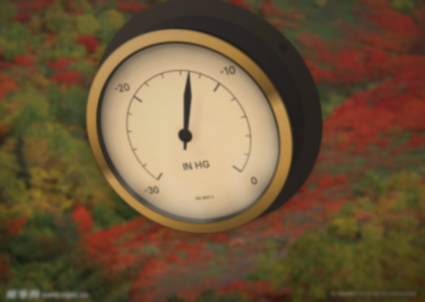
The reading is -13 inHg
